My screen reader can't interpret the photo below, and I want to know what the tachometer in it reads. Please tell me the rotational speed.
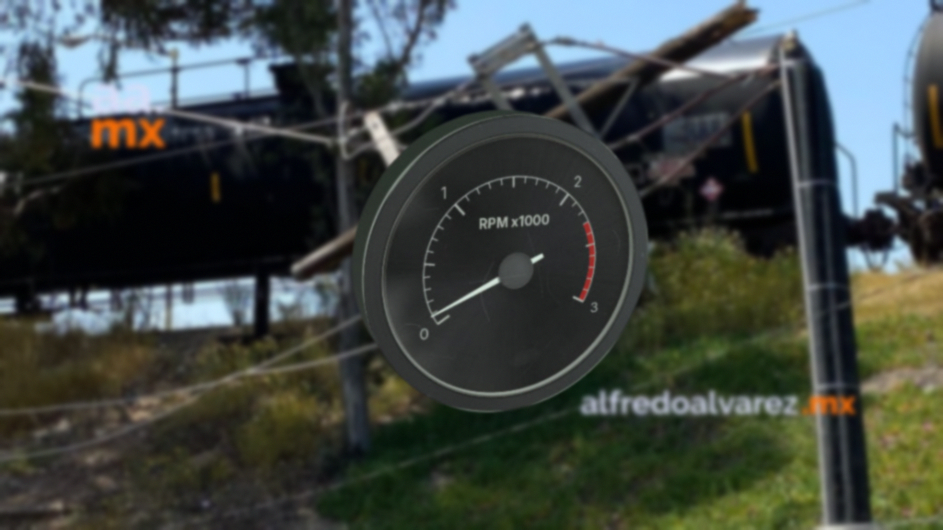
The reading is 100 rpm
